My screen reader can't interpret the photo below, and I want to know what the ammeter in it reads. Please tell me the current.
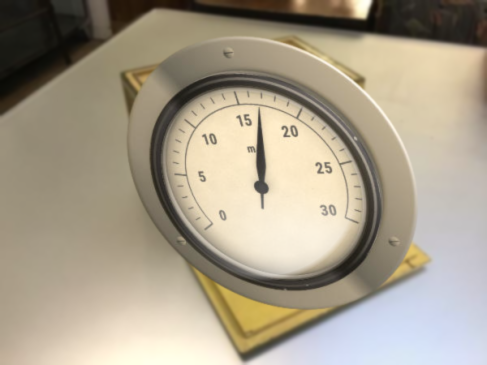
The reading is 17 mA
